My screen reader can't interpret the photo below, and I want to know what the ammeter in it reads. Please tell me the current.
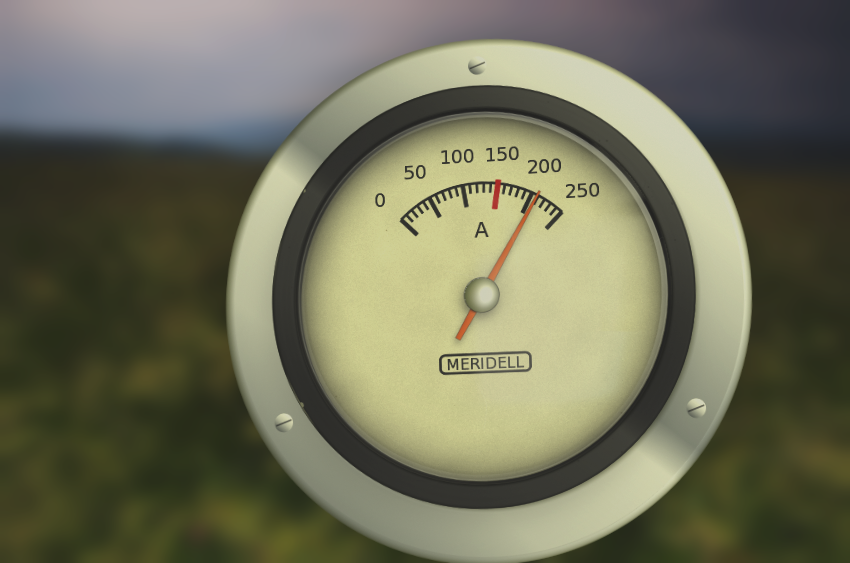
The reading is 210 A
